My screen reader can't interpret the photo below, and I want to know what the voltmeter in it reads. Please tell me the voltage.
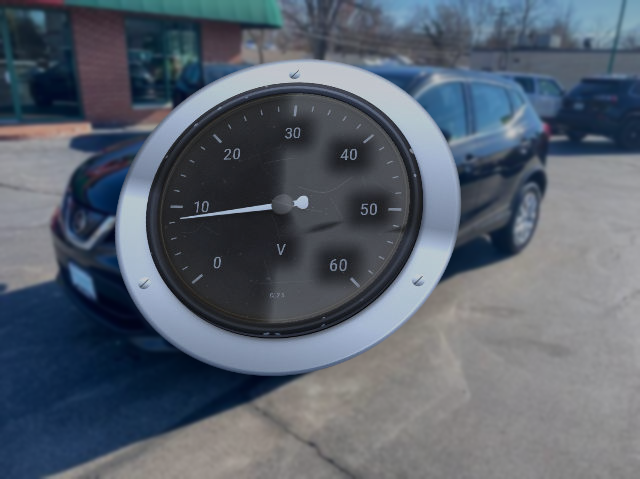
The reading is 8 V
